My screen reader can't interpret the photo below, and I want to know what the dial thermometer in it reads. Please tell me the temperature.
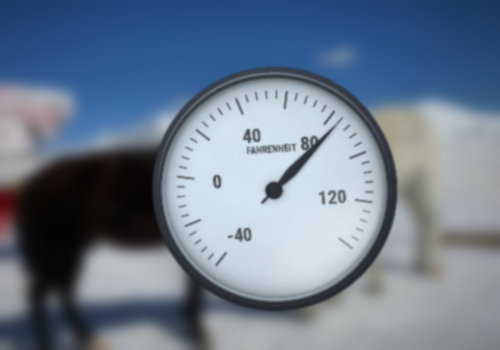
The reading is 84 °F
